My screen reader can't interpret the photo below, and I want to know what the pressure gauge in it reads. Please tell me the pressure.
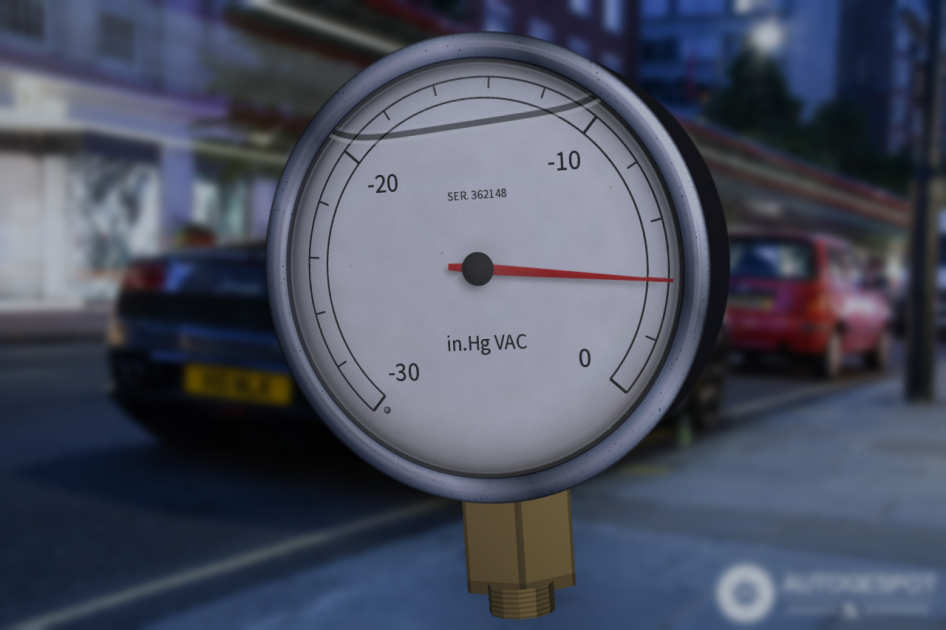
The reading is -4 inHg
